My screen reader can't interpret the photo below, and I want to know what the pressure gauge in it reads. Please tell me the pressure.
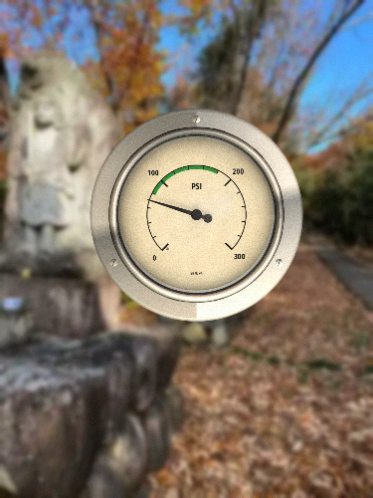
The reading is 70 psi
